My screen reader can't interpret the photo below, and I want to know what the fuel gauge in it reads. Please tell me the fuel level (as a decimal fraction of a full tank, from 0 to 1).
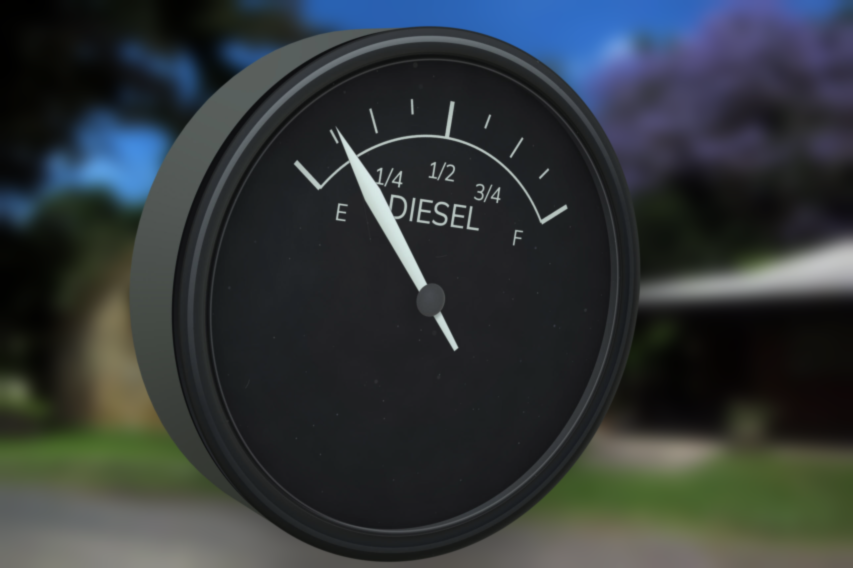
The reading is 0.125
